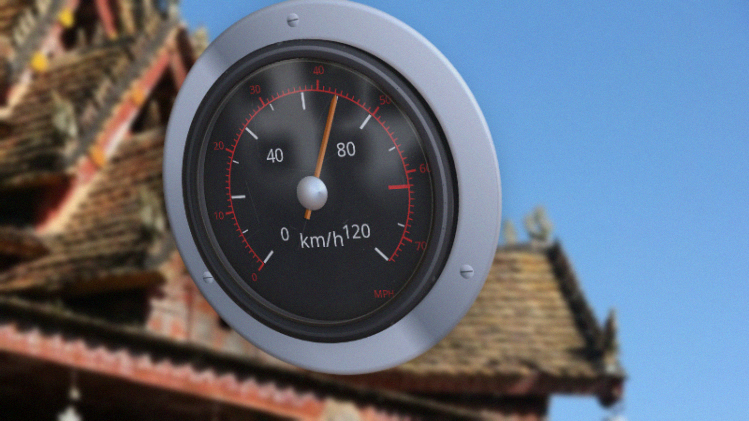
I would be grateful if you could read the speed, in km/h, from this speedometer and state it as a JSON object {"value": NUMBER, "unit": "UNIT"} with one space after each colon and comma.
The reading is {"value": 70, "unit": "km/h"}
